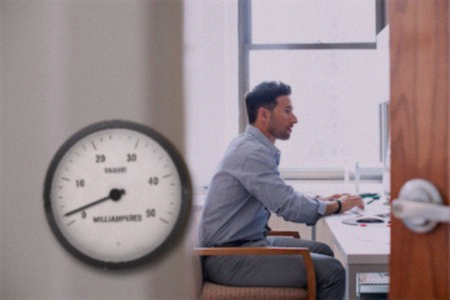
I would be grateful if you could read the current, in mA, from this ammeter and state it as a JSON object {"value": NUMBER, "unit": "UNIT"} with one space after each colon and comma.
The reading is {"value": 2, "unit": "mA"}
